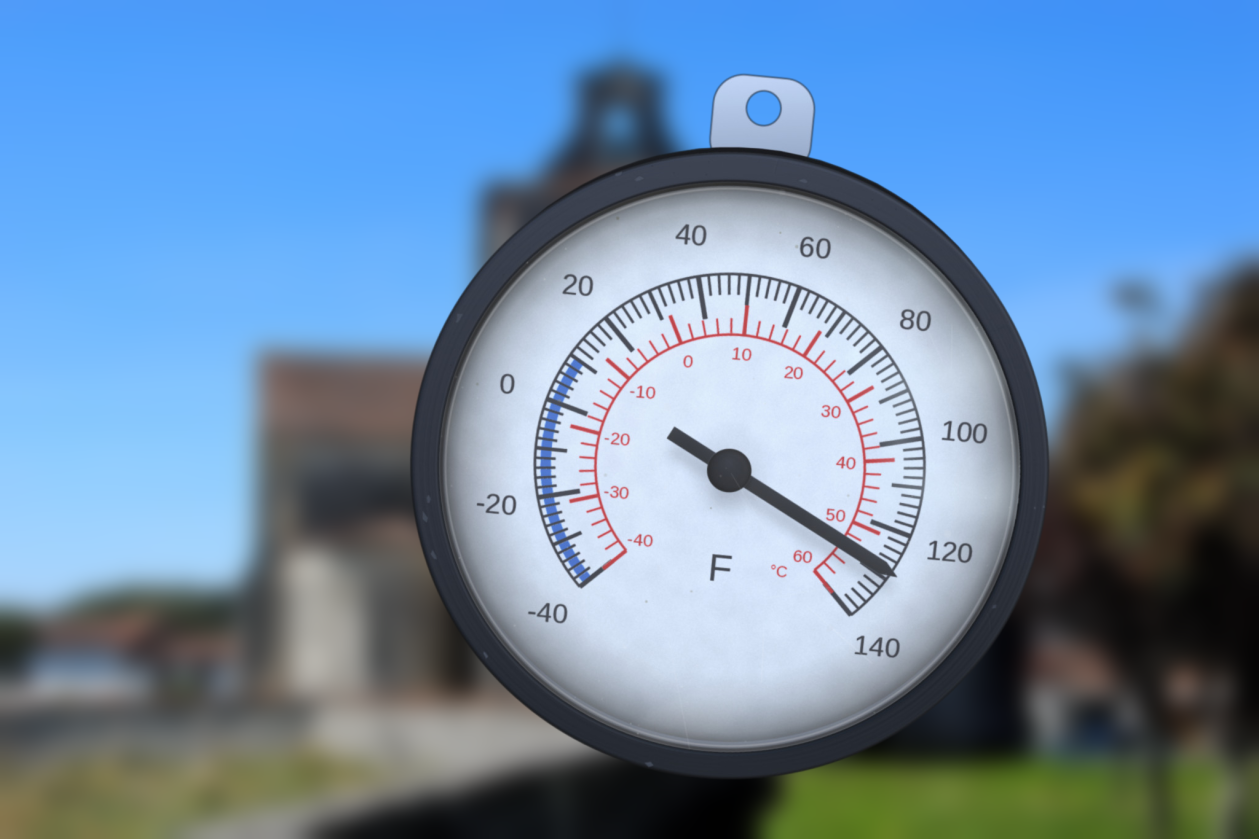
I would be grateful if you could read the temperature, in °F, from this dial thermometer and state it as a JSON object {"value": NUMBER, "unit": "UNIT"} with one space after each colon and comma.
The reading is {"value": 128, "unit": "°F"}
